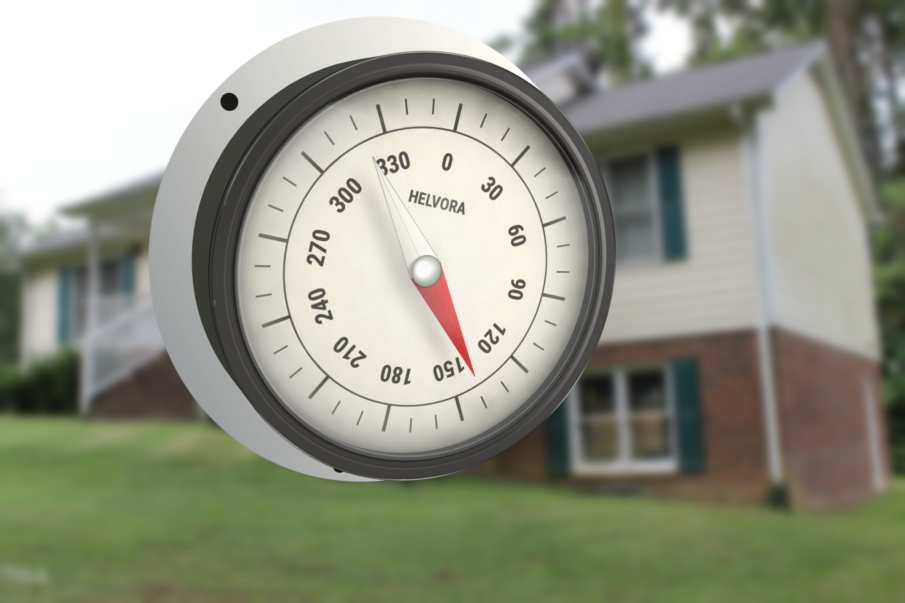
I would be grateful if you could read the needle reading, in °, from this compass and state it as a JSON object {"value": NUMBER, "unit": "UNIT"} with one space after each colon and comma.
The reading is {"value": 140, "unit": "°"}
